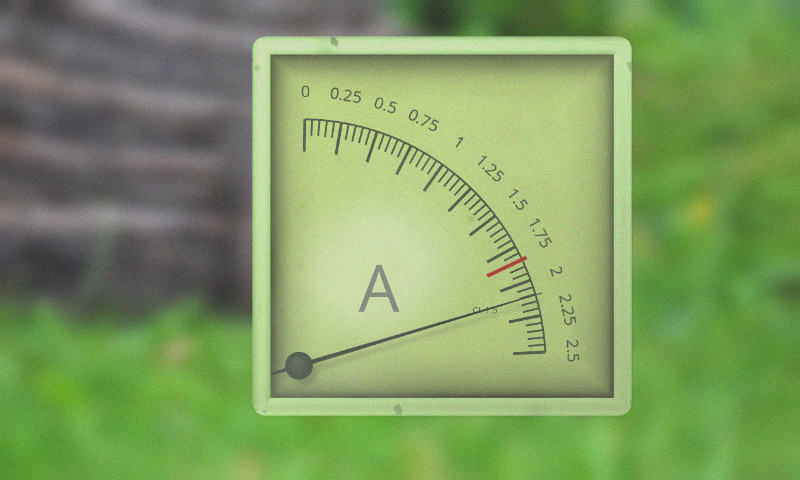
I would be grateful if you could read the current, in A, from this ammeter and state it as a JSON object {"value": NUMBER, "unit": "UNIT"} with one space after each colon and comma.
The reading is {"value": 2.1, "unit": "A"}
